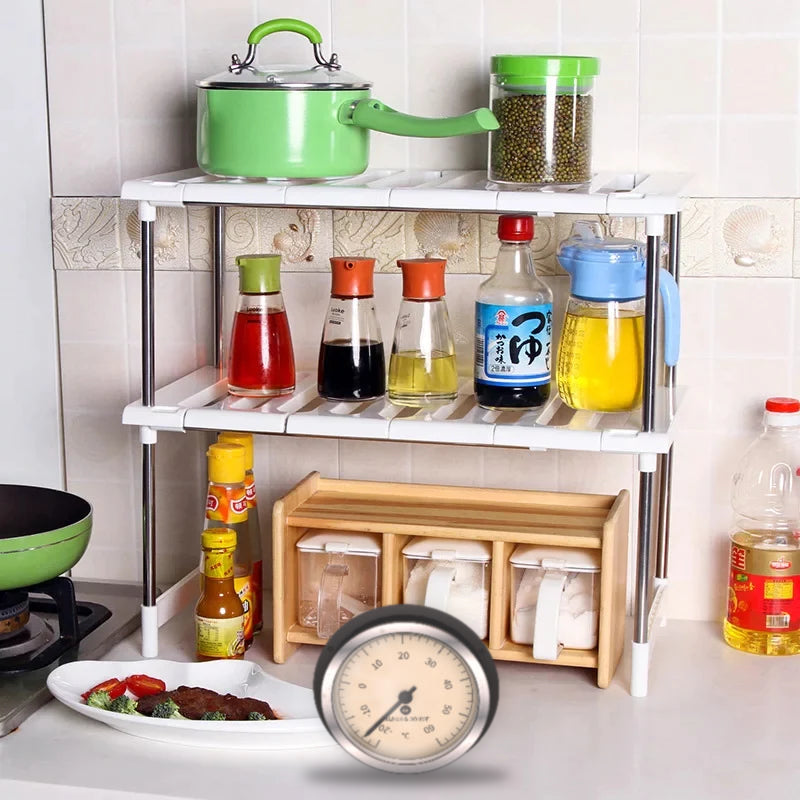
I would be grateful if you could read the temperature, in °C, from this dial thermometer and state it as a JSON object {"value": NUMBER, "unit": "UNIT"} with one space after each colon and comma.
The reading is {"value": -16, "unit": "°C"}
